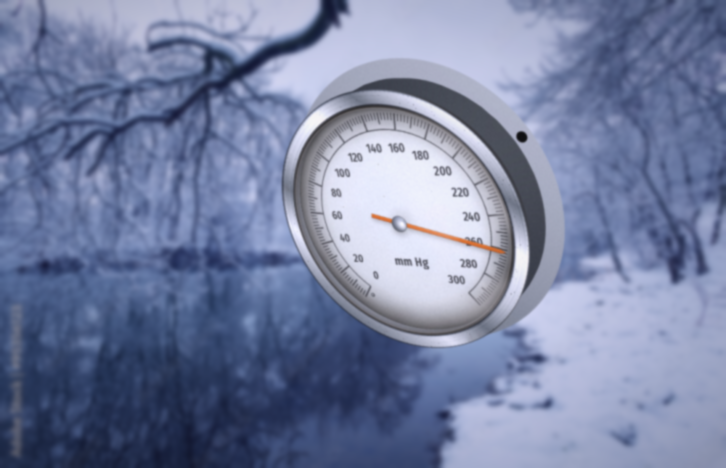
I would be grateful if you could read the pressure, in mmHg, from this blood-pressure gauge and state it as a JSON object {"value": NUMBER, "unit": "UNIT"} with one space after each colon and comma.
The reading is {"value": 260, "unit": "mmHg"}
